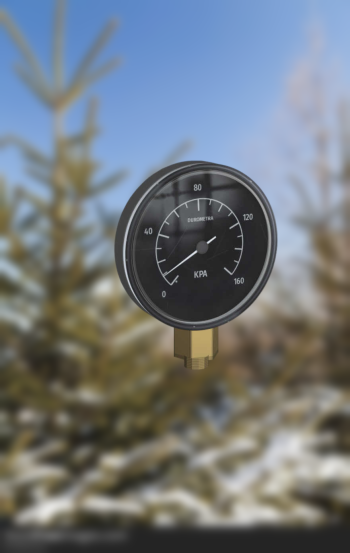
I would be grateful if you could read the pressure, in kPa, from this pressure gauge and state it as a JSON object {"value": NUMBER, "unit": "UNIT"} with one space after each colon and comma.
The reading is {"value": 10, "unit": "kPa"}
